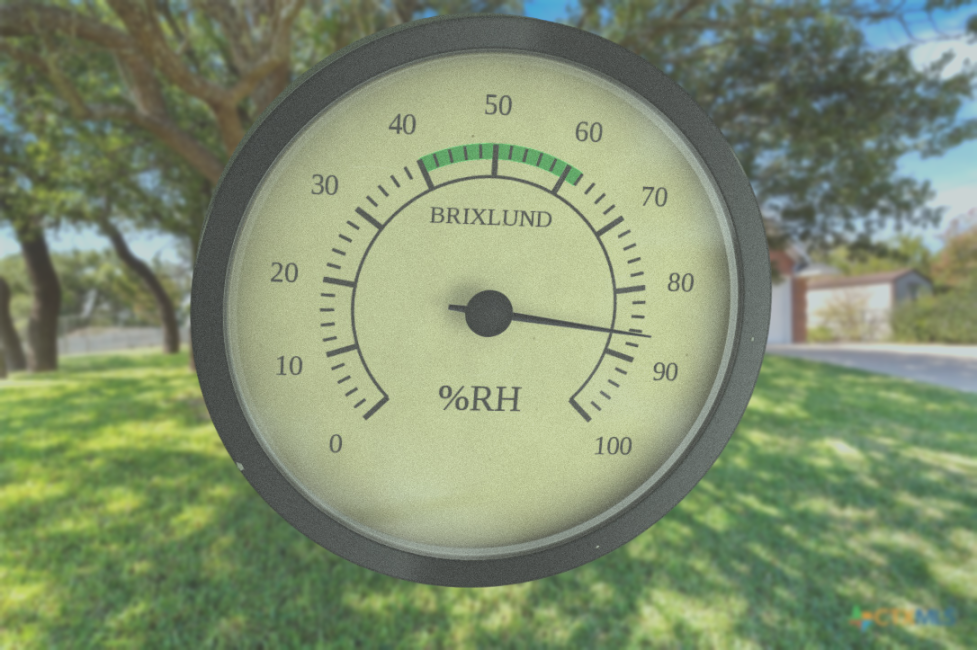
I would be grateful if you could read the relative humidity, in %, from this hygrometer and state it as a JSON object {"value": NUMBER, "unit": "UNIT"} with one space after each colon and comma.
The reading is {"value": 86, "unit": "%"}
